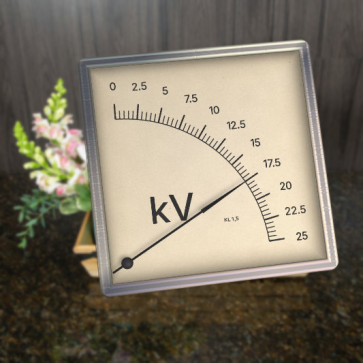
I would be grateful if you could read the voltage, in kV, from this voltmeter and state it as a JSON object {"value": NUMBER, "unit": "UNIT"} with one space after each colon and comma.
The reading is {"value": 17.5, "unit": "kV"}
